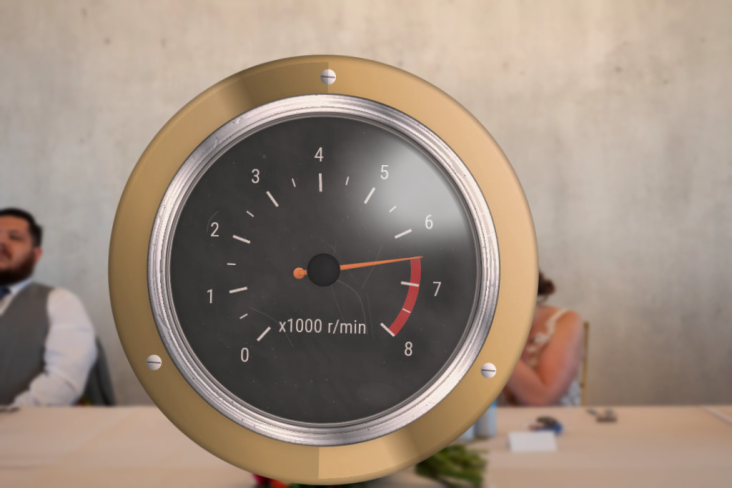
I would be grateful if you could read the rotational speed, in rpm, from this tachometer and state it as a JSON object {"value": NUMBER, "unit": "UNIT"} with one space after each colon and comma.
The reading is {"value": 6500, "unit": "rpm"}
